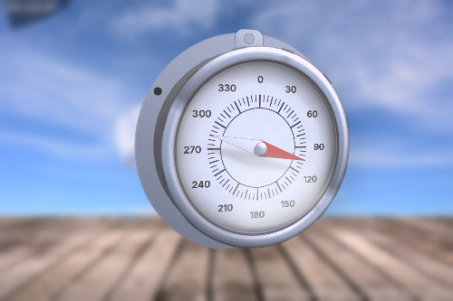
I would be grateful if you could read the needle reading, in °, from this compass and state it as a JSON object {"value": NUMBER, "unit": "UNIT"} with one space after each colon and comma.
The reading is {"value": 105, "unit": "°"}
